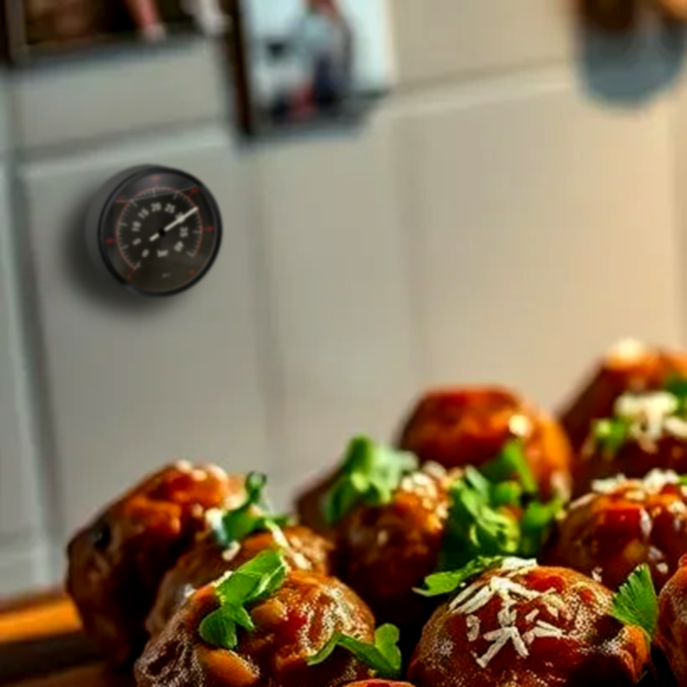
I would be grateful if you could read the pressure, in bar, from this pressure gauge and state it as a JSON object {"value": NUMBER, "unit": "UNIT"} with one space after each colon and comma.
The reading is {"value": 30, "unit": "bar"}
